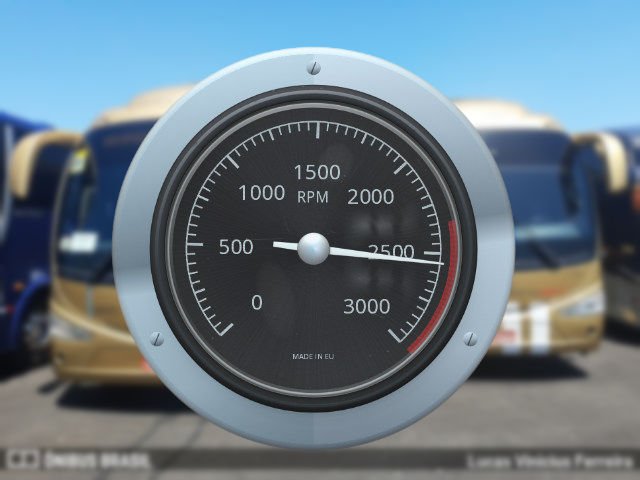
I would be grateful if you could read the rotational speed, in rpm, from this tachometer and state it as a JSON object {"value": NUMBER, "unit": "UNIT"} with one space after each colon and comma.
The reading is {"value": 2550, "unit": "rpm"}
